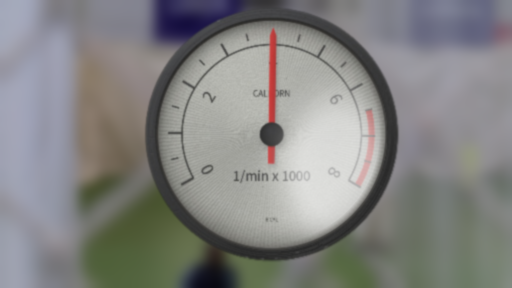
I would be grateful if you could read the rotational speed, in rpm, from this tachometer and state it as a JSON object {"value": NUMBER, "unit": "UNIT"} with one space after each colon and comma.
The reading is {"value": 4000, "unit": "rpm"}
